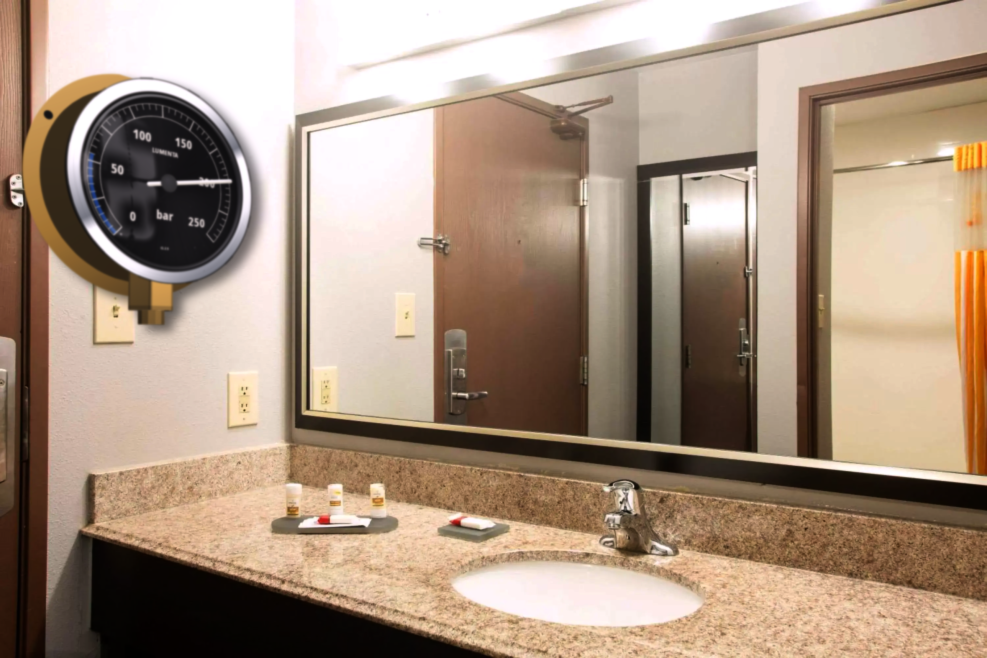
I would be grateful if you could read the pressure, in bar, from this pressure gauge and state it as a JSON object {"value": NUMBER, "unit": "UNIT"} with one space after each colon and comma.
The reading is {"value": 200, "unit": "bar"}
